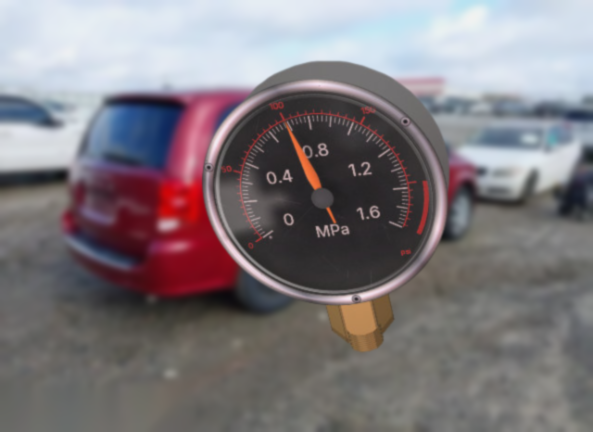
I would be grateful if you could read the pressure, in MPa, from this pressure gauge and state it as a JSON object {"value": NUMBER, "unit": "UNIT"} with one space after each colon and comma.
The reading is {"value": 0.7, "unit": "MPa"}
